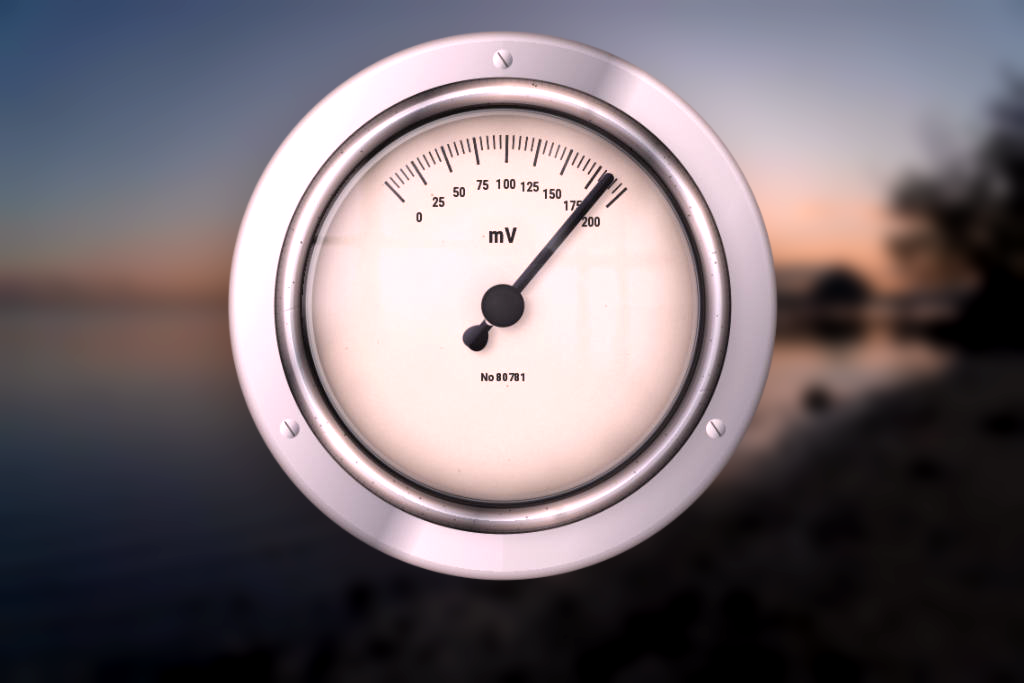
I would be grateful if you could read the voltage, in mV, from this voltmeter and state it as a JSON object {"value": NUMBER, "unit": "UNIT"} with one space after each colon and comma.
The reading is {"value": 185, "unit": "mV"}
